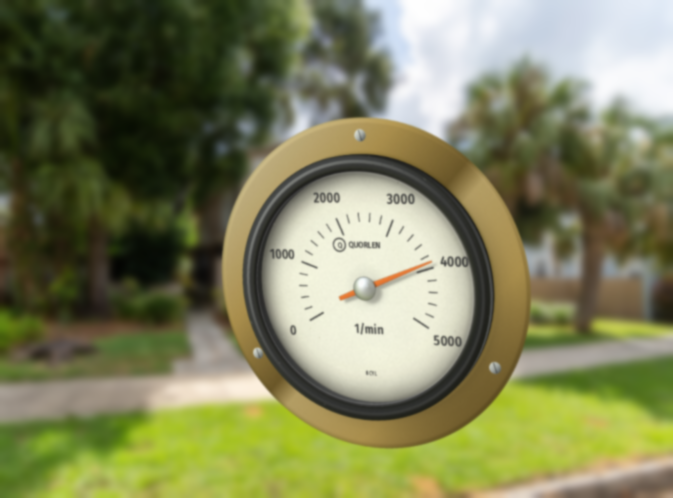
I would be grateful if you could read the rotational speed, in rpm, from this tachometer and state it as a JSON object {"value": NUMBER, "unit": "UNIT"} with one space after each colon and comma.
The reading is {"value": 3900, "unit": "rpm"}
